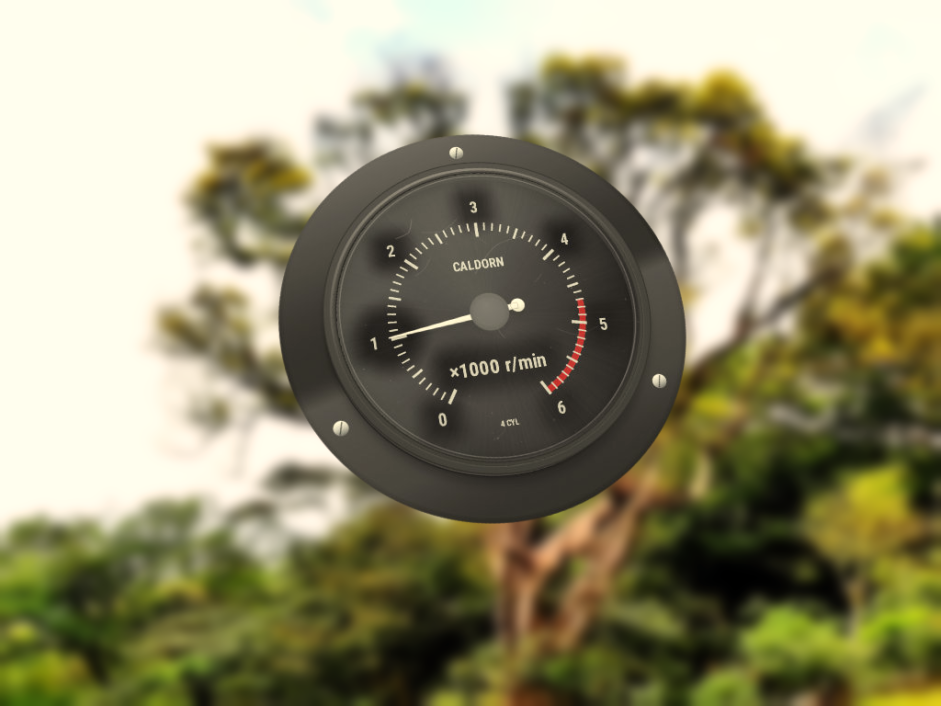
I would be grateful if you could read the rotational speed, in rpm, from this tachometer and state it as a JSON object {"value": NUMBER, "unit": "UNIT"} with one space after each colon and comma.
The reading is {"value": 1000, "unit": "rpm"}
